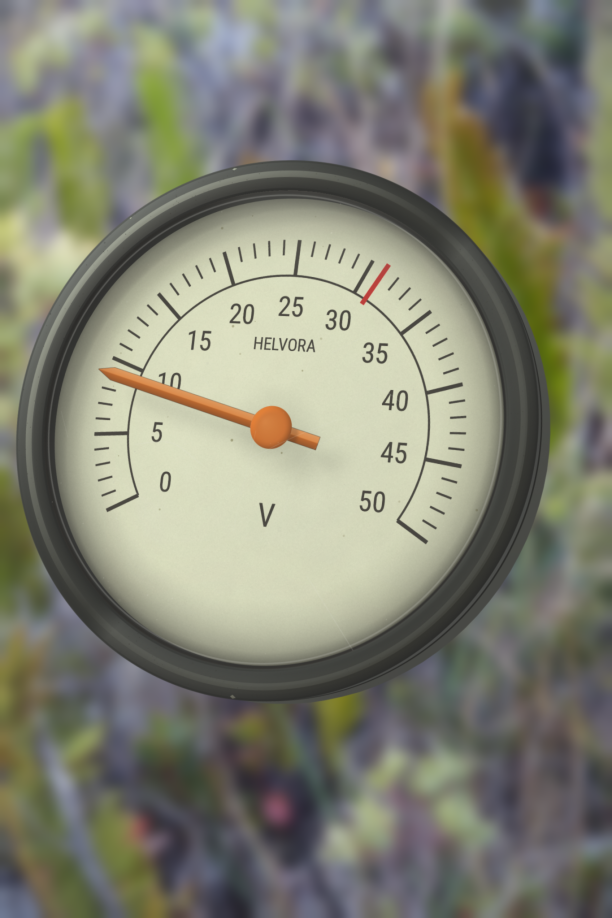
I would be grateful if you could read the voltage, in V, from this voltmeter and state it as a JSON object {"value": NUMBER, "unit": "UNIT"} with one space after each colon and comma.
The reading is {"value": 9, "unit": "V"}
